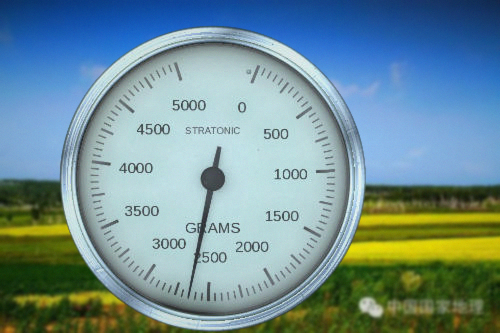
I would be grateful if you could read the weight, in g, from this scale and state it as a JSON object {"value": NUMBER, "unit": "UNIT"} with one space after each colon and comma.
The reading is {"value": 2650, "unit": "g"}
